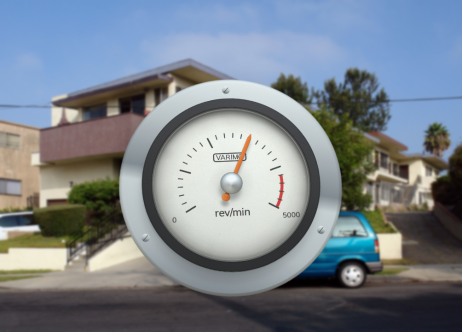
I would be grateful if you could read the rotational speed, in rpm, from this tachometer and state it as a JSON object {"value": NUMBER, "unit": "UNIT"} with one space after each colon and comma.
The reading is {"value": 3000, "unit": "rpm"}
